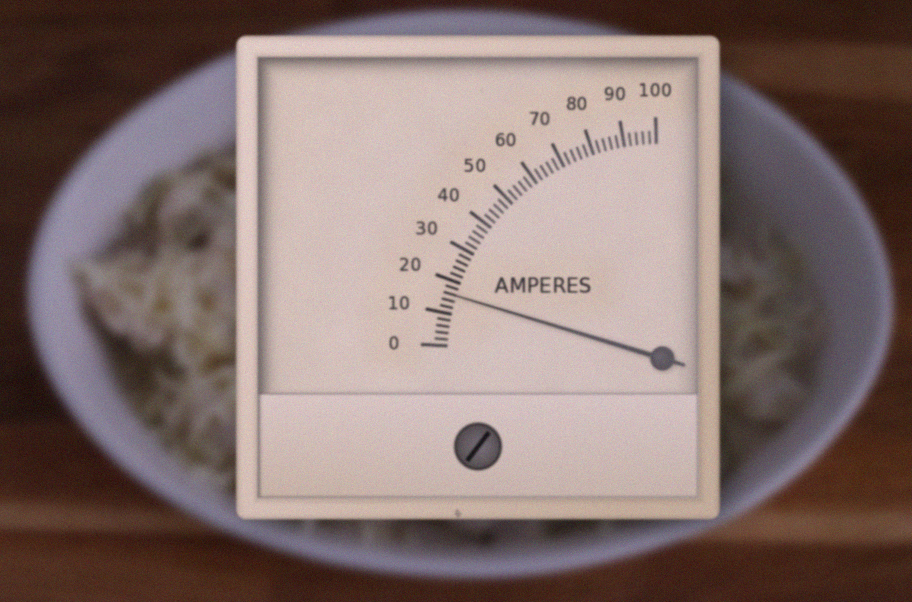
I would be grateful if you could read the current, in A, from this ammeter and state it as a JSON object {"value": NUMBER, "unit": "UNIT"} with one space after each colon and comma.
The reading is {"value": 16, "unit": "A"}
